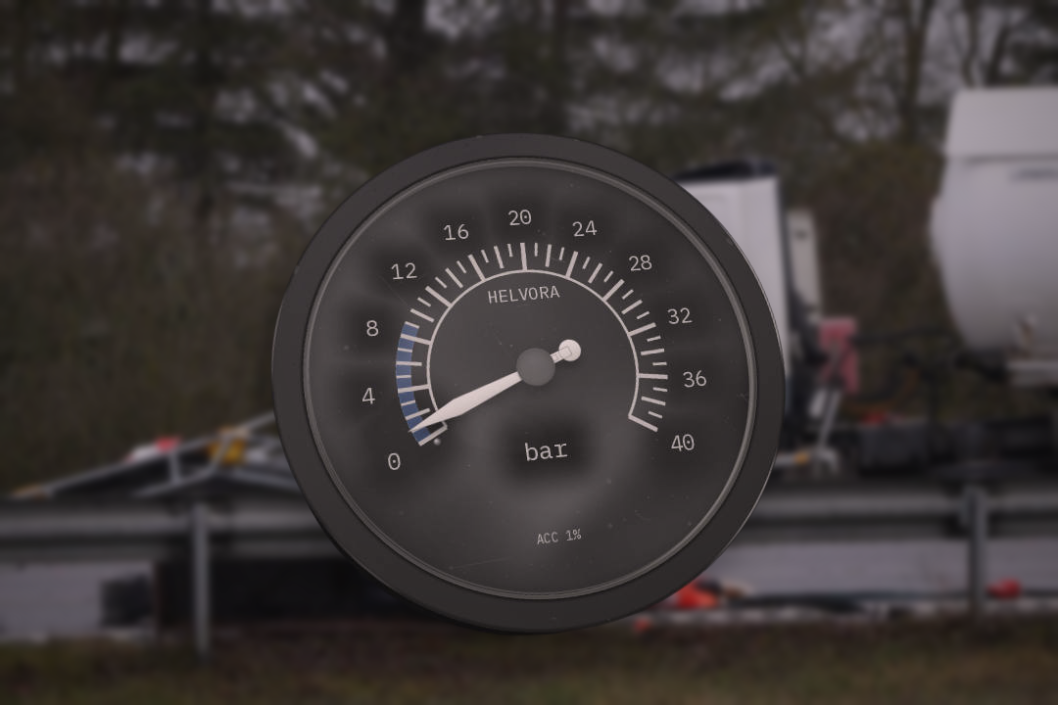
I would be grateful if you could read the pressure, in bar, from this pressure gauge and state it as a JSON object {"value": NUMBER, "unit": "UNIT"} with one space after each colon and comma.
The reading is {"value": 1, "unit": "bar"}
